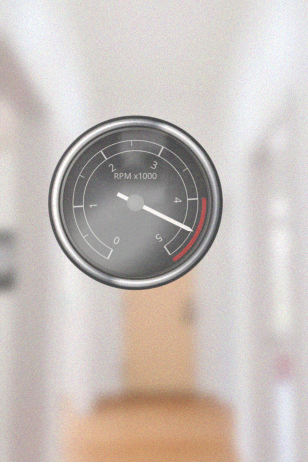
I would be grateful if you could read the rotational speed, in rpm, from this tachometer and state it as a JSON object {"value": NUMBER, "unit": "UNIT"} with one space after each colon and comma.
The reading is {"value": 4500, "unit": "rpm"}
